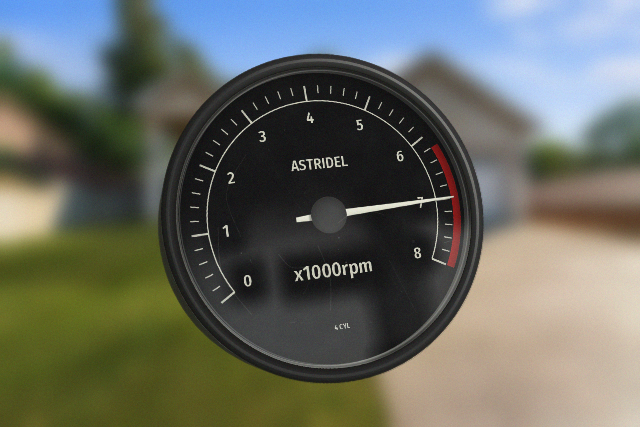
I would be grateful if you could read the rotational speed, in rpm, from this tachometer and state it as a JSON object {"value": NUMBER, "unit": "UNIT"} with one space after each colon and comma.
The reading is {"value": 7000, "unit": "rpm"}
